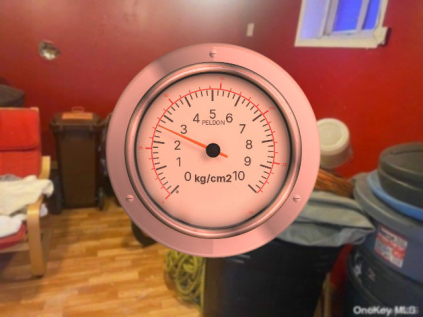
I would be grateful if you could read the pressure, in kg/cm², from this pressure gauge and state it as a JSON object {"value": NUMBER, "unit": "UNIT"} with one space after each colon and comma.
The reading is {"value": 2.6, "unit": "kg/cm²"}
